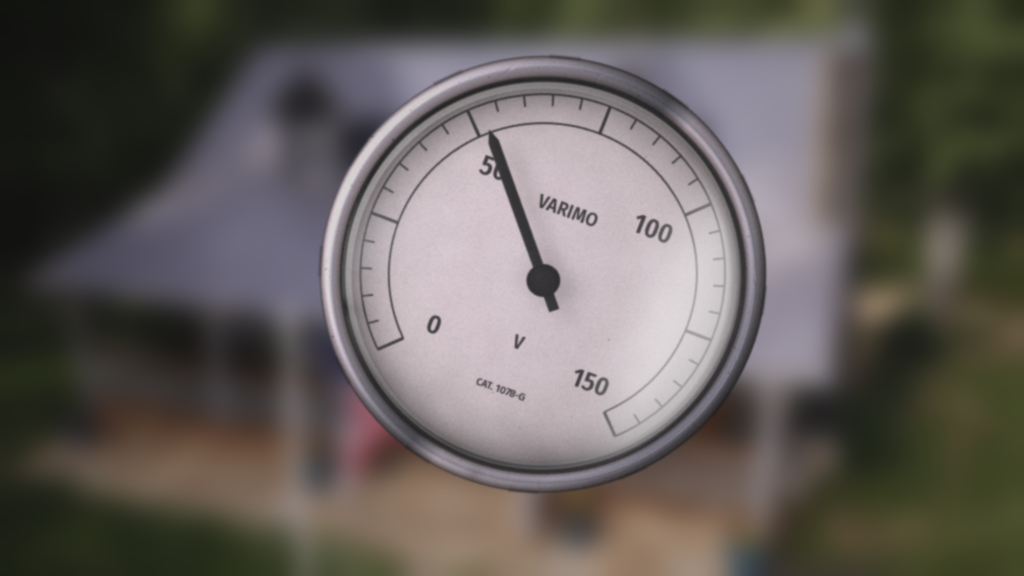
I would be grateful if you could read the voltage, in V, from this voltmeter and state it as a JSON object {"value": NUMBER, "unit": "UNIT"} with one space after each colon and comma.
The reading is {"value": 52.5, "unit": "V"}
